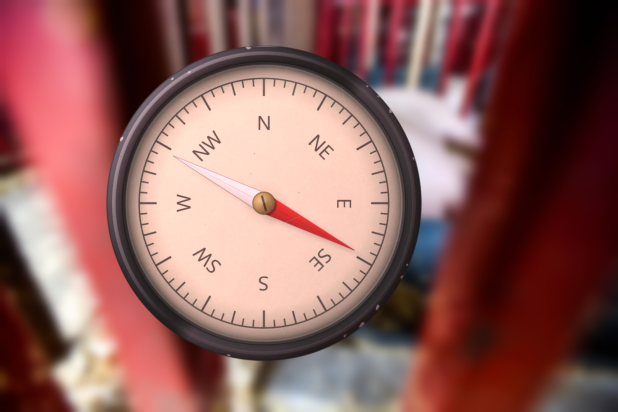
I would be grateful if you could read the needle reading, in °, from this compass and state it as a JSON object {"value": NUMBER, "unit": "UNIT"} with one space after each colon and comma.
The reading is {"value": 117.5, "unit": "°"}
